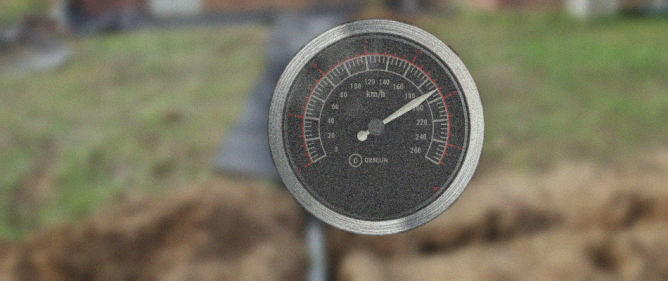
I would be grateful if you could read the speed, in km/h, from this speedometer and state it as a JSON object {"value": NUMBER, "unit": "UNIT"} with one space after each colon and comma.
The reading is {"value": 192, "unit": "km/h"}
